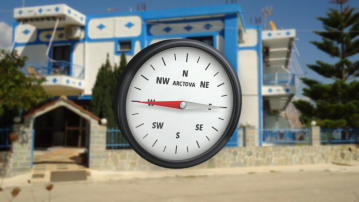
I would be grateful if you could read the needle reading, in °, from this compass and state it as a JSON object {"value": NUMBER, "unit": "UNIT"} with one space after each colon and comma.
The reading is {"value": 270, "unit": "°"}
